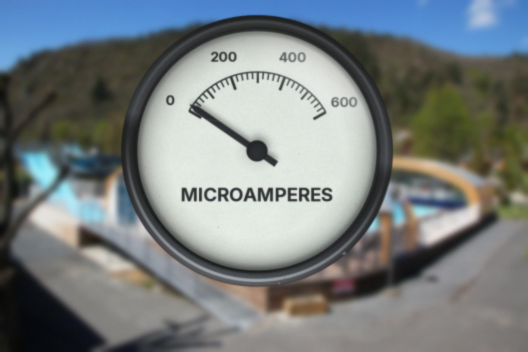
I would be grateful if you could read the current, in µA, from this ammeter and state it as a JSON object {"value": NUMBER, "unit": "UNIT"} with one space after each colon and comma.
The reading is {"value": 20, "unit": "µA"}
